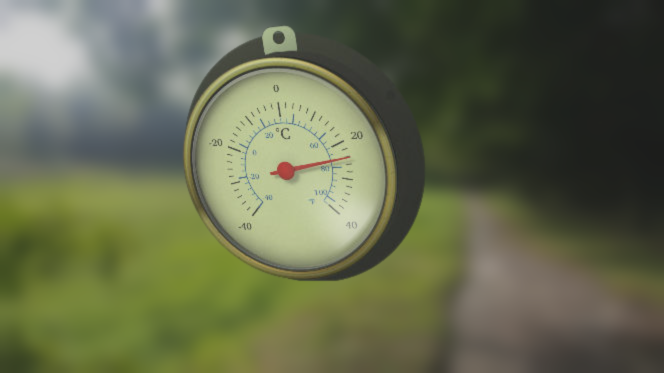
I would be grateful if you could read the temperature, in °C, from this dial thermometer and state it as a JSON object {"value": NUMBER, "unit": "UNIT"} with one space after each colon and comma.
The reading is {"value": 24, "unit": "°C"}
